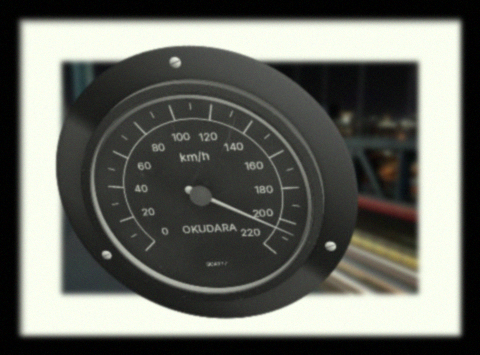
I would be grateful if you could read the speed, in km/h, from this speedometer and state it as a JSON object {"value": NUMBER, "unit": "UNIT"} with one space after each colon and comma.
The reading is {"value": 205, "unit": "km/h"}
